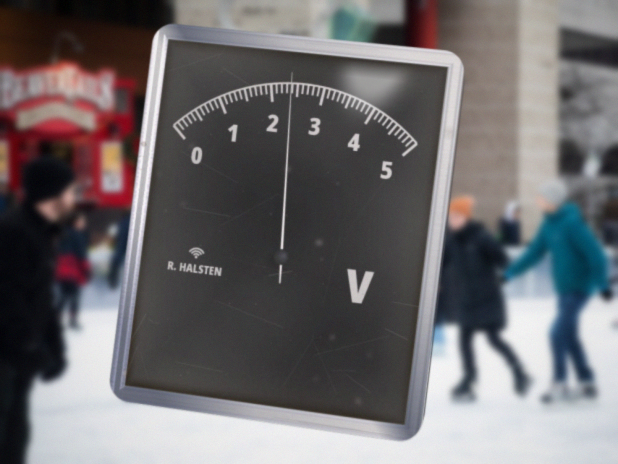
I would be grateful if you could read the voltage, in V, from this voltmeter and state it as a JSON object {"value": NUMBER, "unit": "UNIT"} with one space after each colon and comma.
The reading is {"value": 2.4, "unit": "V"}
